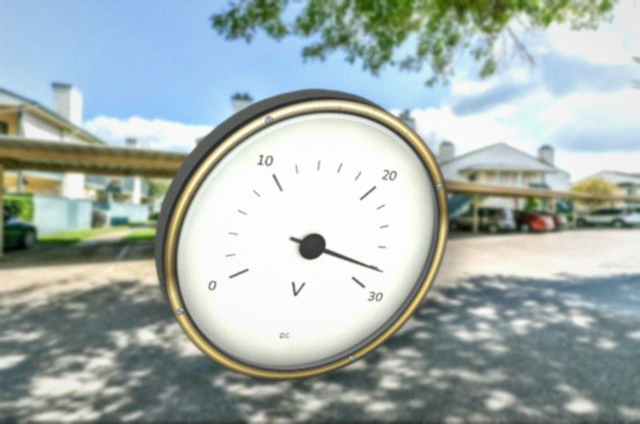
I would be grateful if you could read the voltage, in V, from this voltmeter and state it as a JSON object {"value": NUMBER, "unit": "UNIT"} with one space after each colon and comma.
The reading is {"value": 28, "unit": "V"}
